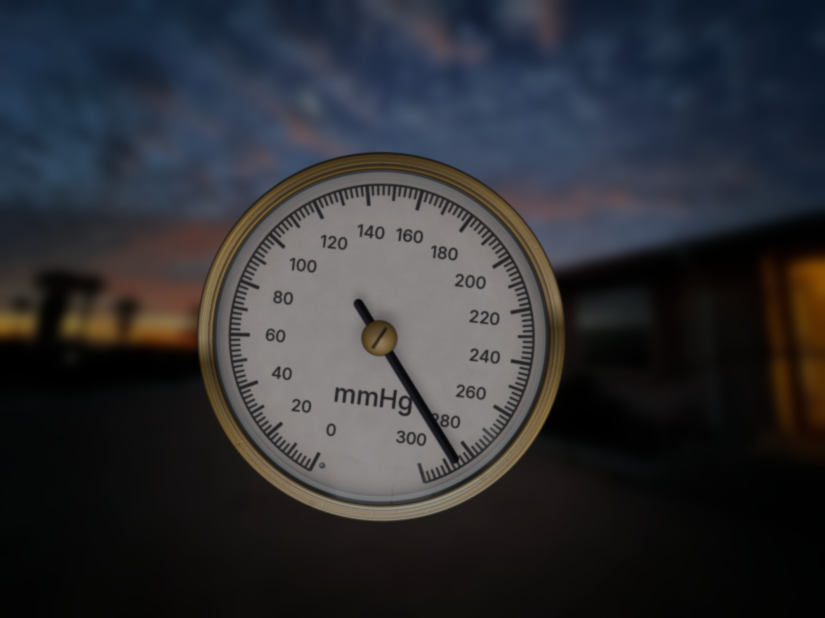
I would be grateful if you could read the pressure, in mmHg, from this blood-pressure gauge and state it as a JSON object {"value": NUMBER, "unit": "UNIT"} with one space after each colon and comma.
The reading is {"value": 286, "unit": "mmHg"}
